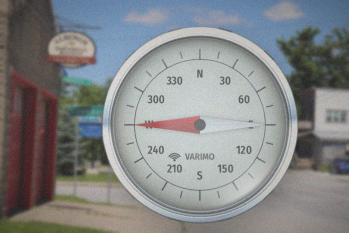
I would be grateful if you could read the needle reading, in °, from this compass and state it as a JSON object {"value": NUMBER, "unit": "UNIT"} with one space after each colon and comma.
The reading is {"value": 270, "unit": "°"}
